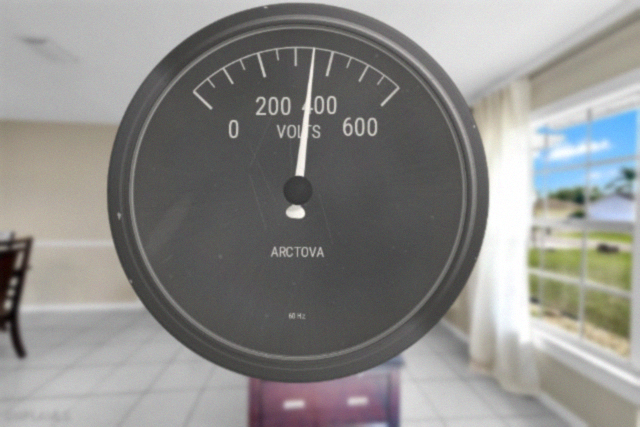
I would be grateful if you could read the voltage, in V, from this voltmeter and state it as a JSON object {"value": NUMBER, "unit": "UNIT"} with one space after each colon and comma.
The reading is {"value": 350, "unit": "V"}
